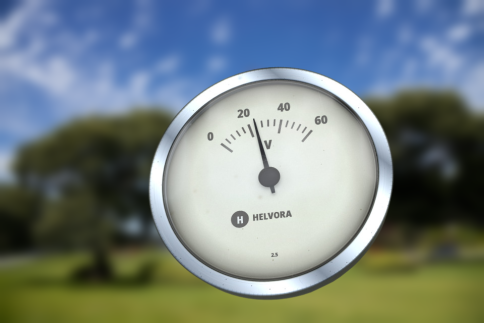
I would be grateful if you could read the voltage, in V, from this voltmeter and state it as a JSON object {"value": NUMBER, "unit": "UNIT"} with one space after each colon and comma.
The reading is {"value": 24, "unit": "V"}
